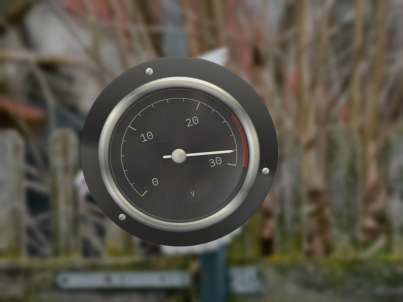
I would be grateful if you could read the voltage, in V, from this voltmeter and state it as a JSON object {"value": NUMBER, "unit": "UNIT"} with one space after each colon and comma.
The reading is {"value": 28, "unit": "V"}
